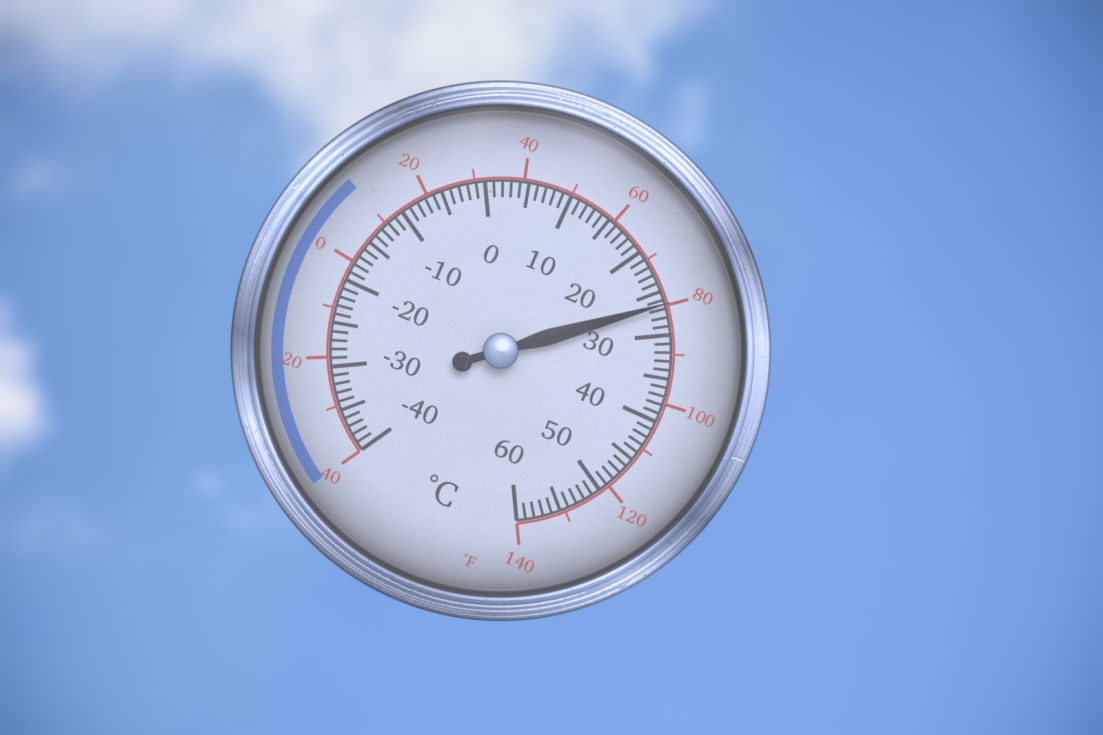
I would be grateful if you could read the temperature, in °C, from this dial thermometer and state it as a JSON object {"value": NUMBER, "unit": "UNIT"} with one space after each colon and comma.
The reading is {"value": 26.5, "unit": "°C"}
